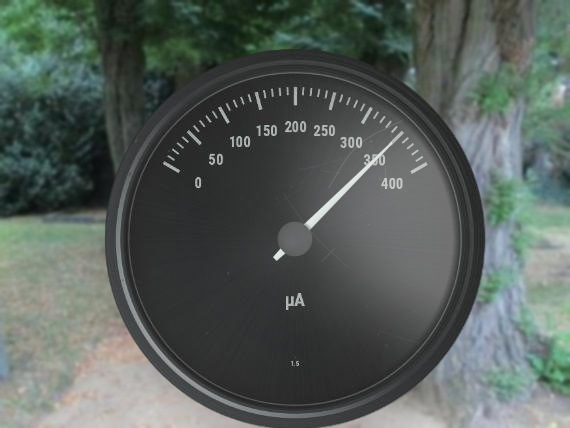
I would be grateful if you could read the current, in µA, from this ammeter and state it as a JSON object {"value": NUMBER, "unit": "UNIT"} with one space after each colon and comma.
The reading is {"value": 350, "unit": "µA"}
